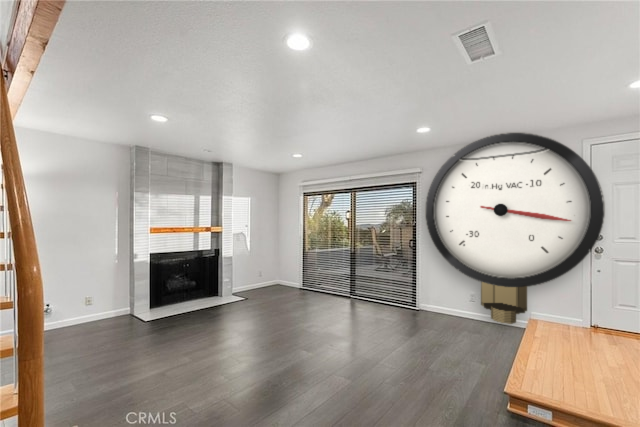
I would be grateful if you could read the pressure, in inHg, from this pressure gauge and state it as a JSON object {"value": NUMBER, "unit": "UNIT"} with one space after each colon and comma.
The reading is {"value": -4, "unit": "inHg"}
